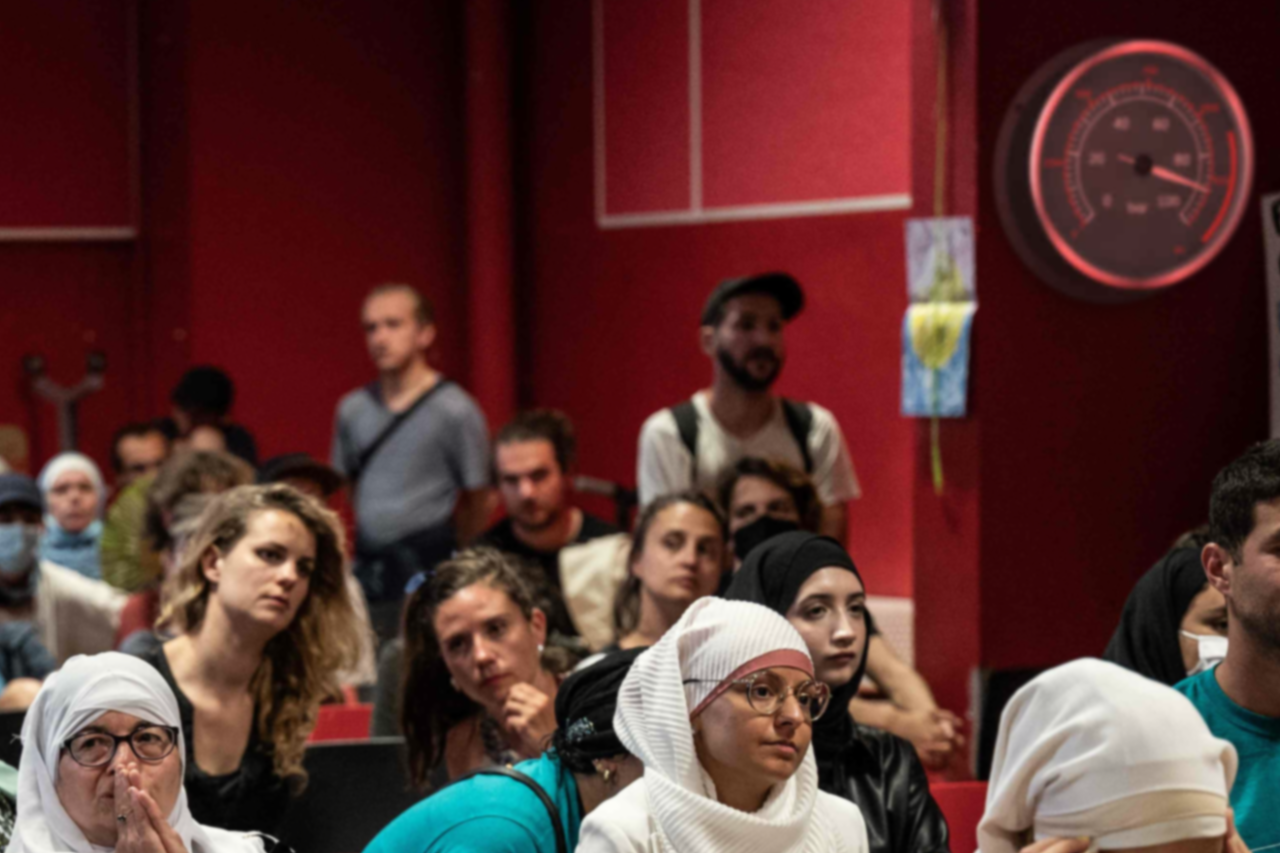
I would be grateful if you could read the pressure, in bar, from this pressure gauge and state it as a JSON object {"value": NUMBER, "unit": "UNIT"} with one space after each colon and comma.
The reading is {"value": 90, "unit": "bar"}
